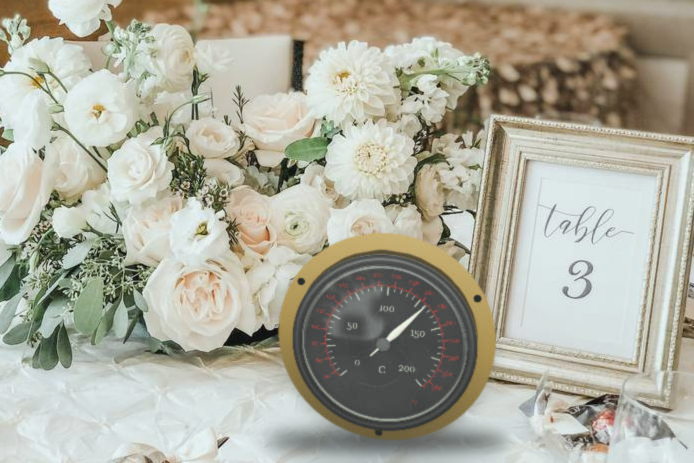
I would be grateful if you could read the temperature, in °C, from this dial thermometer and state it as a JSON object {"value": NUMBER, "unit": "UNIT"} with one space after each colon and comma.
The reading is {"value": 130, "unit": "°C"}
